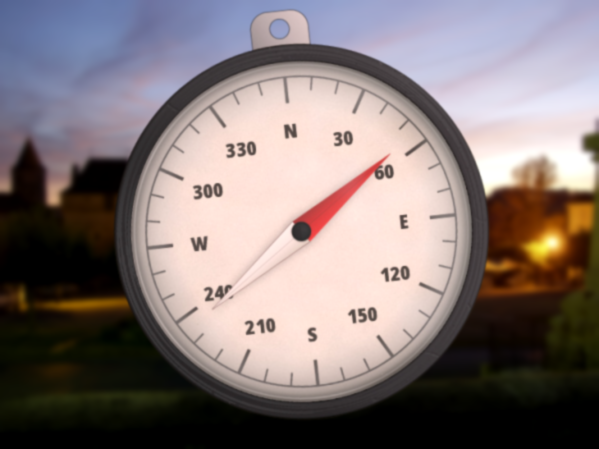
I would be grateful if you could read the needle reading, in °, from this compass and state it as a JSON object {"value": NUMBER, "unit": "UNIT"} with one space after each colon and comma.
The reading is {"value": 55, "unit": "°"}
